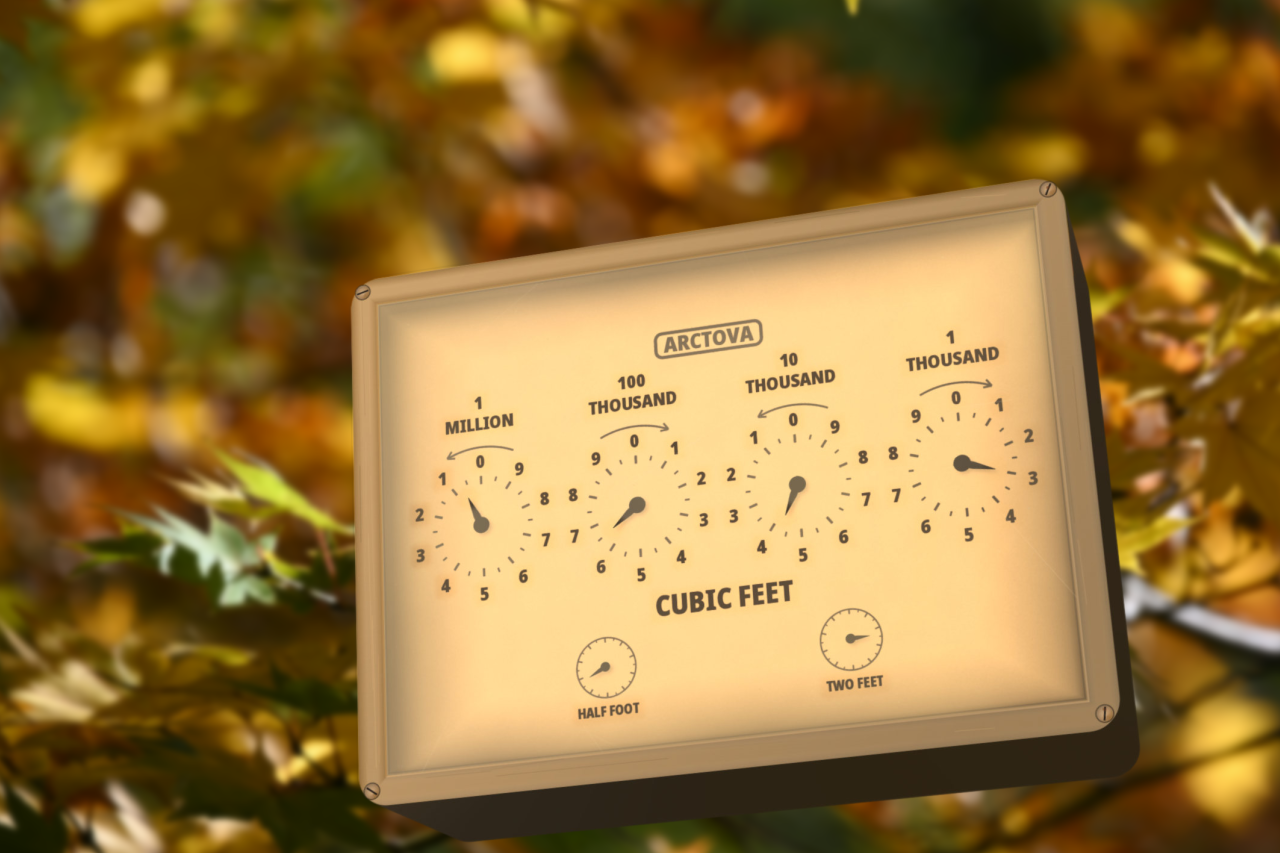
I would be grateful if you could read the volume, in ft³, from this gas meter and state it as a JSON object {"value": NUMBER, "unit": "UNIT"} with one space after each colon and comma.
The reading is {"value": 64300, "unit": "ft³"}
